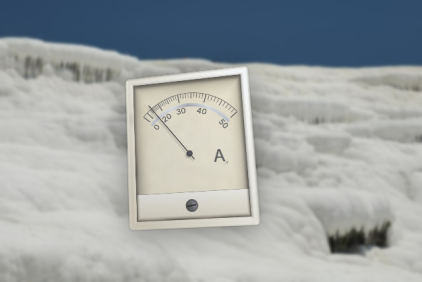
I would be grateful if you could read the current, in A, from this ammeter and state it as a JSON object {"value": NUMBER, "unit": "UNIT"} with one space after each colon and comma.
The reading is {"value": 15, "unit": "A"}
